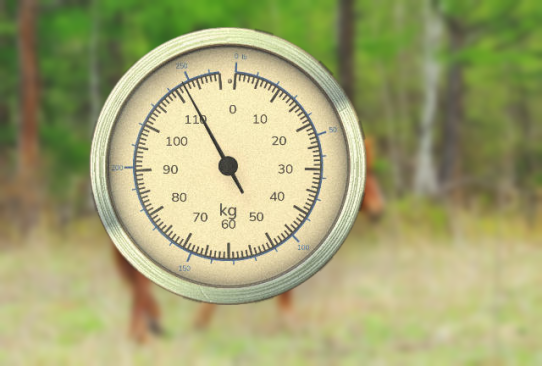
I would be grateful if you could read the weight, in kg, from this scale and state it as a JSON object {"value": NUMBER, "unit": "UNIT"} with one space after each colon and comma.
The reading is {"value": 112, "unit": "kg"}
